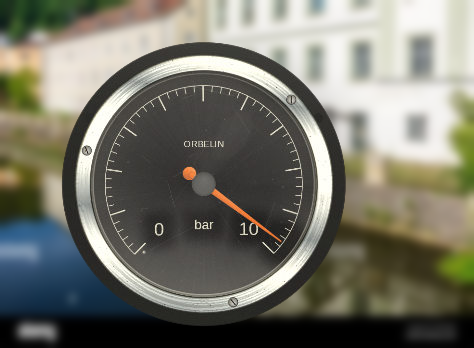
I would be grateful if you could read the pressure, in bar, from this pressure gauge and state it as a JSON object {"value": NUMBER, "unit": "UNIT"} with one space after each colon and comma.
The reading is {"value": 9.7, "unit": "bar"}
